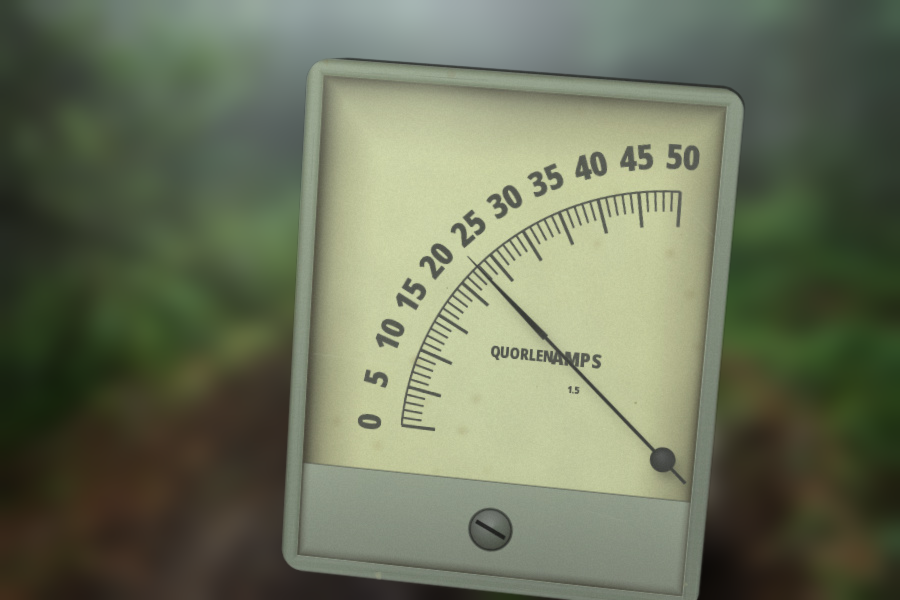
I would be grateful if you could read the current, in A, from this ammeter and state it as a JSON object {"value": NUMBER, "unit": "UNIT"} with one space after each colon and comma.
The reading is {"value": 23, "unit": "A"}
